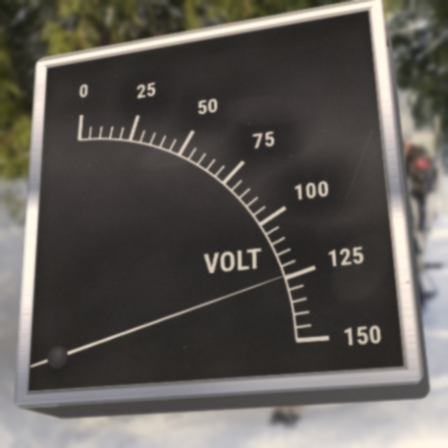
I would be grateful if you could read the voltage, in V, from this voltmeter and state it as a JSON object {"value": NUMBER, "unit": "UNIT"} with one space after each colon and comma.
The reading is {"value": 125, "unit": "V"}
